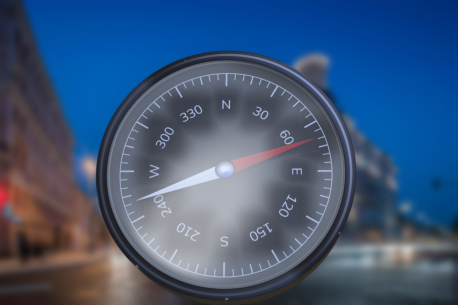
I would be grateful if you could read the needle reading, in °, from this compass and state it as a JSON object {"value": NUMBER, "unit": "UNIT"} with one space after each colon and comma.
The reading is {"value": 70, "unit": "°"}
